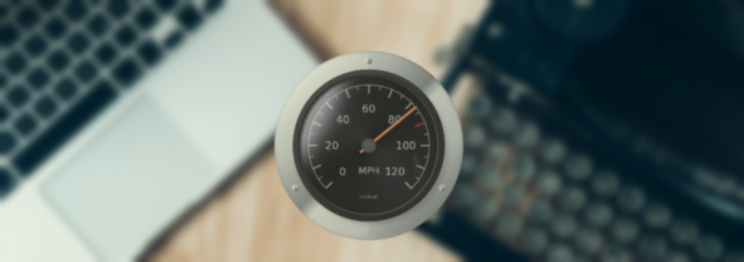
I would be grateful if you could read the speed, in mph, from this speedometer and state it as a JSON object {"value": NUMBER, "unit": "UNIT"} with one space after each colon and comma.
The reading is {"value": 82.5, "unit": "mph"}
